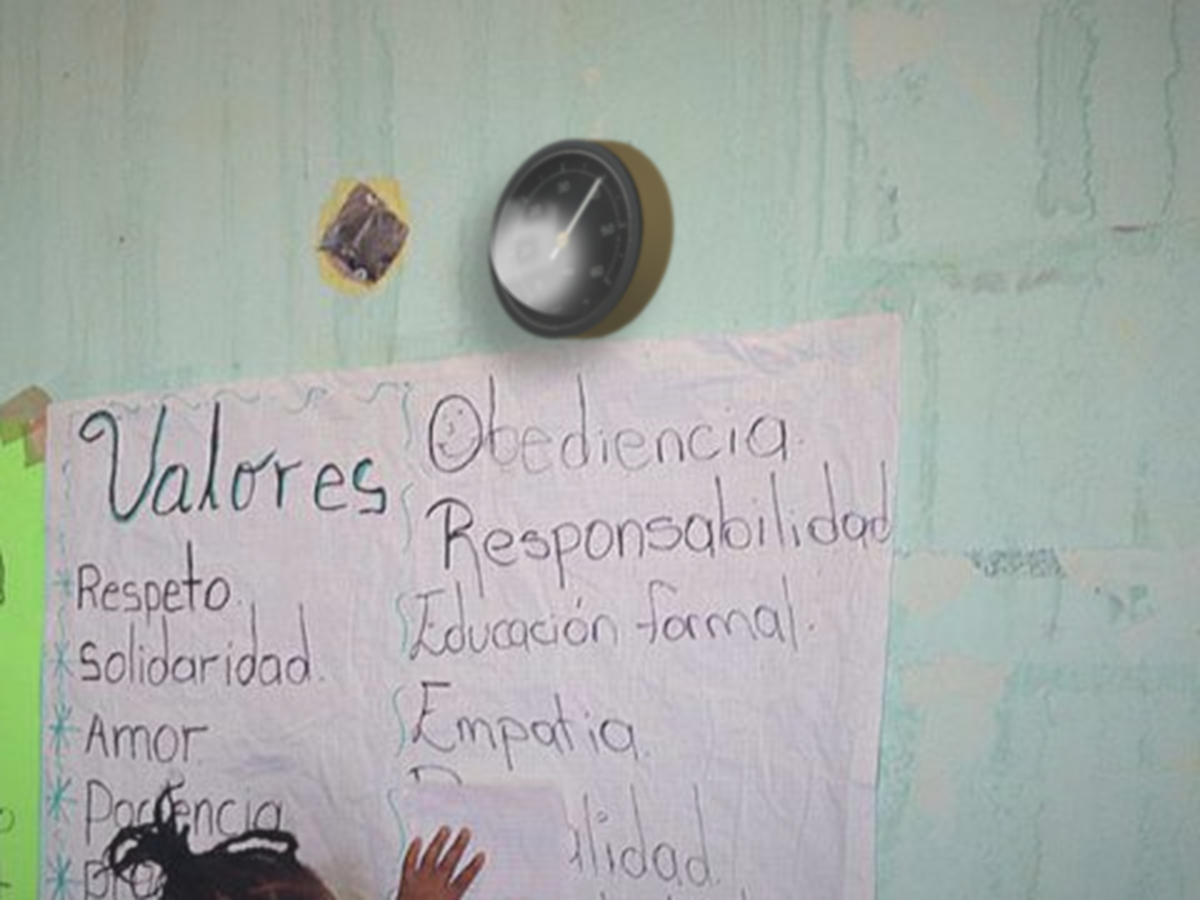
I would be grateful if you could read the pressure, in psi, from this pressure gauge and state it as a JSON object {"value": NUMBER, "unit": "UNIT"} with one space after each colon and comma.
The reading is {"value": 40, "unit": "psi"}
